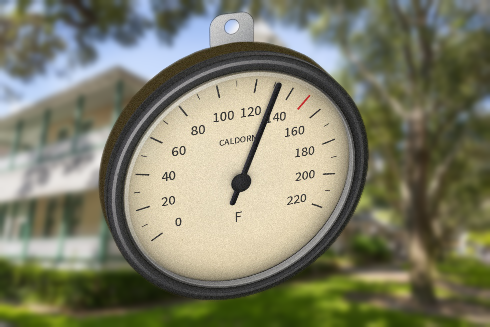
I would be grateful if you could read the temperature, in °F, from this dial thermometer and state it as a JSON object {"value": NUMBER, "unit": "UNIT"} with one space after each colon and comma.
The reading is {"value": 130, "unit": "°F"}
